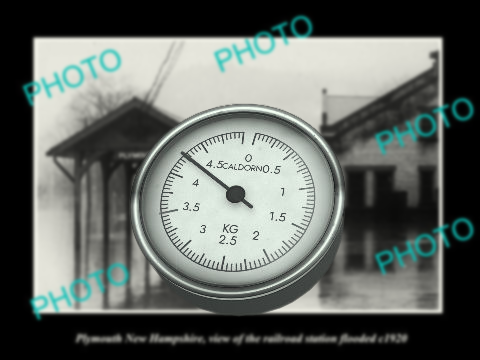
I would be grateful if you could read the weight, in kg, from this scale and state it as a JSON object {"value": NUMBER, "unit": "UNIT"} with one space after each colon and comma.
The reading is {"value": 4.25, "unit": "kg"}
